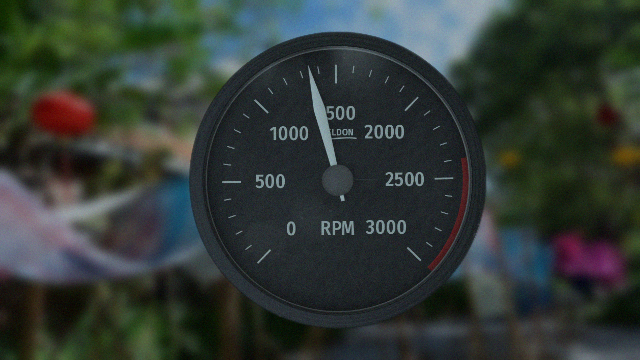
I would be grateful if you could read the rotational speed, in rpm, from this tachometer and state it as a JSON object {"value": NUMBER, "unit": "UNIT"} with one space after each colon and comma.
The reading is {"value": 1350, "unit": "rpm"}
